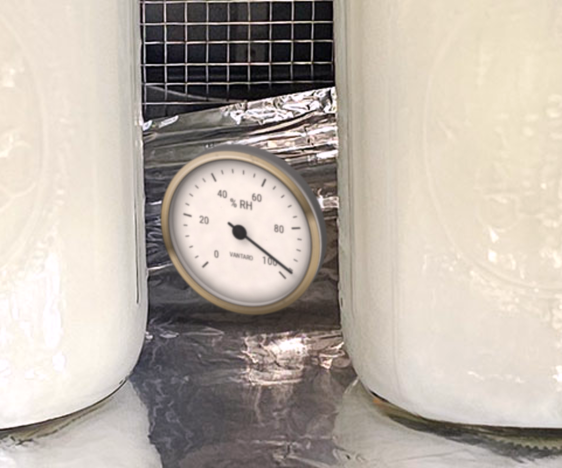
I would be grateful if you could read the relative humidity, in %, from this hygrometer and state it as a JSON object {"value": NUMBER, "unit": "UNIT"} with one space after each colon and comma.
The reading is {"value": 96, "unit": "%"}
